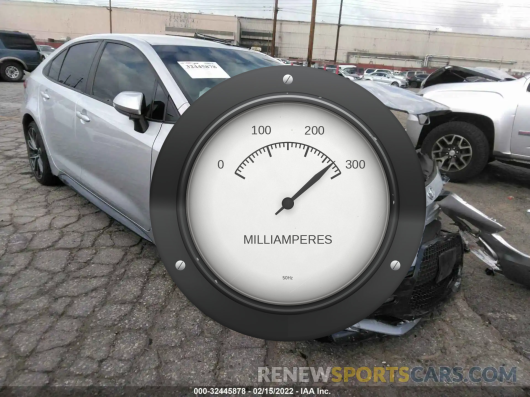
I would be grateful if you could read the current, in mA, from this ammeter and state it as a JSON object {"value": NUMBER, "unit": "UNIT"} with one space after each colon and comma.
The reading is {"value": 270, "unit": "mA"}
